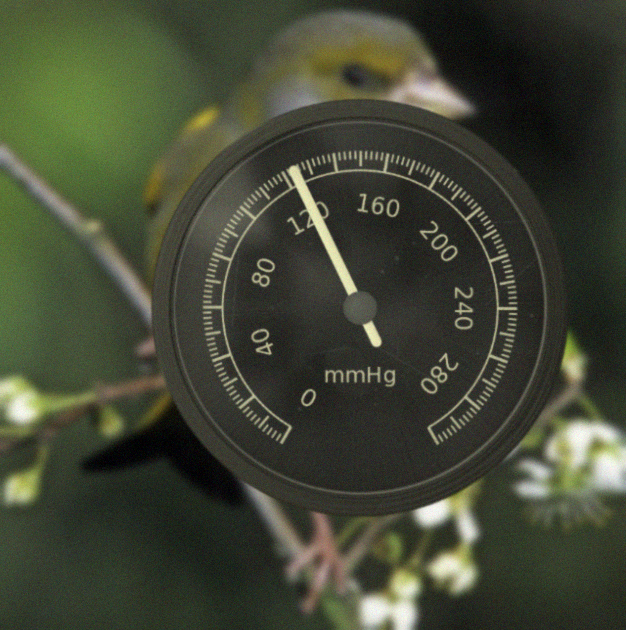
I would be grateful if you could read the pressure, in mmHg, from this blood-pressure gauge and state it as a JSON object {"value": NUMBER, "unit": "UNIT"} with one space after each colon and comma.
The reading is {"value": 124, "unit": "mmHg"}
